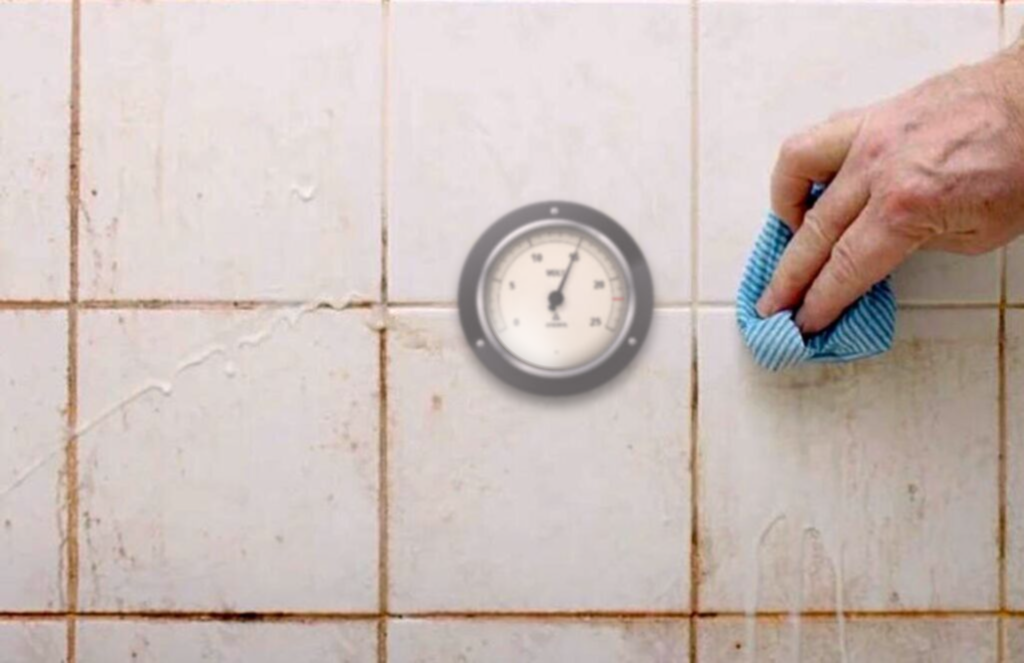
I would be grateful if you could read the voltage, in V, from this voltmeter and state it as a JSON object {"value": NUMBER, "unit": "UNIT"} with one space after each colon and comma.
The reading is {"value": 15, "unit": "V"}
